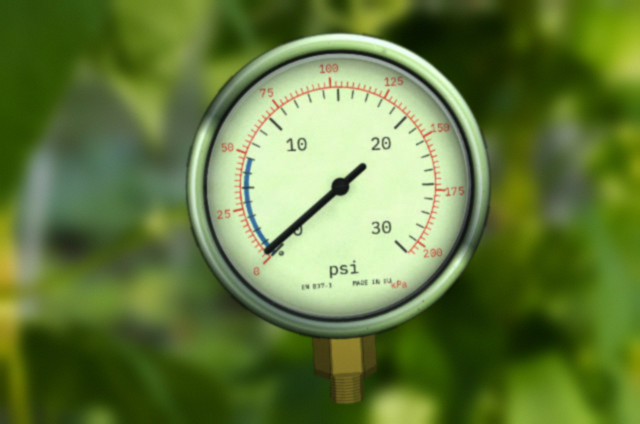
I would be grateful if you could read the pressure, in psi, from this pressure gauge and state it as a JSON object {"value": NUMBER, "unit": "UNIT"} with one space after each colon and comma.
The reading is {"value": 0.5, "unit": "psi"}
